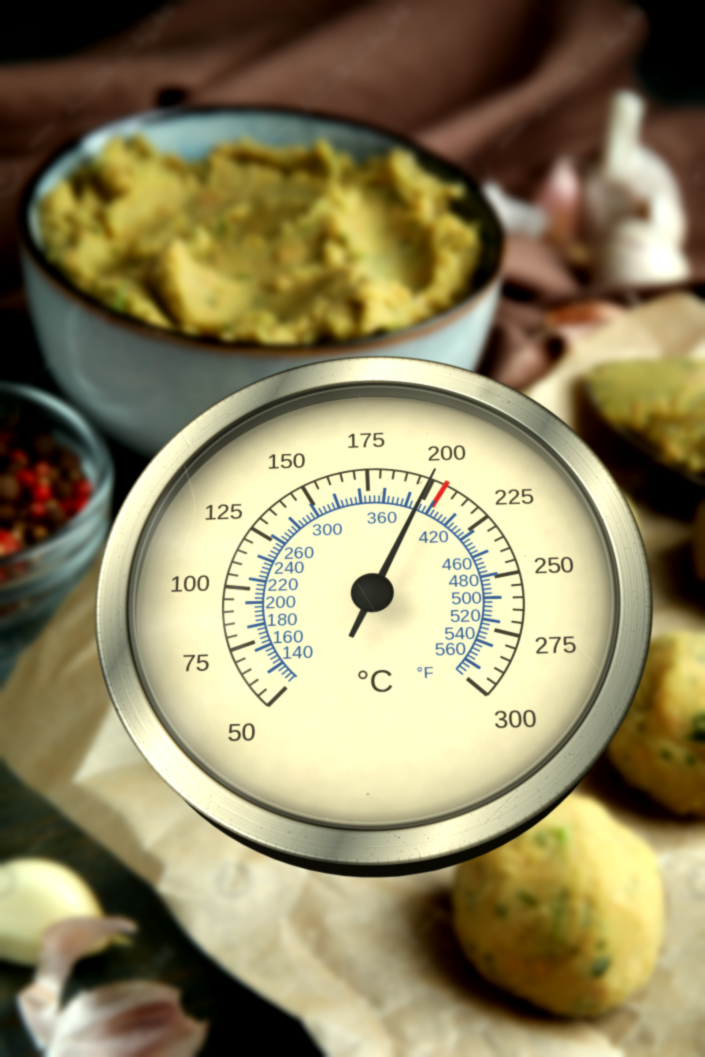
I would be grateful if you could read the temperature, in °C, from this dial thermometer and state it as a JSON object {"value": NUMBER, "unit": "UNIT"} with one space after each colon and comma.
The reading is {"value": 200, "unit": "°C"}
